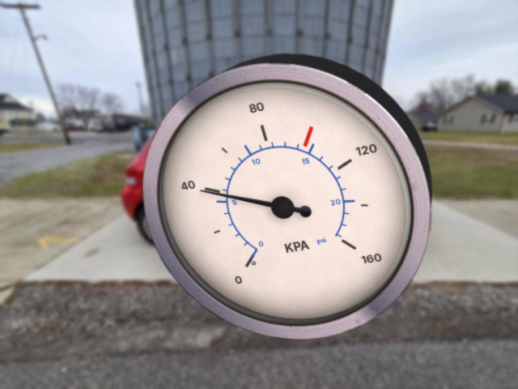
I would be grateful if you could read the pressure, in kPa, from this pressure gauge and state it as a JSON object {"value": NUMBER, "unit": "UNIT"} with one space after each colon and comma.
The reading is {"value": 40, "unit": "kPa"}
